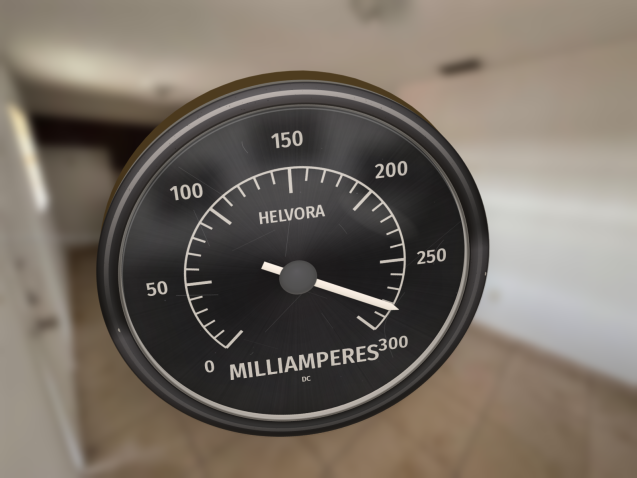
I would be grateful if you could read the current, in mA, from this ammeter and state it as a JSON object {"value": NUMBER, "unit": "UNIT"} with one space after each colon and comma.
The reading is {"value": 280, "unit": "mA"}
